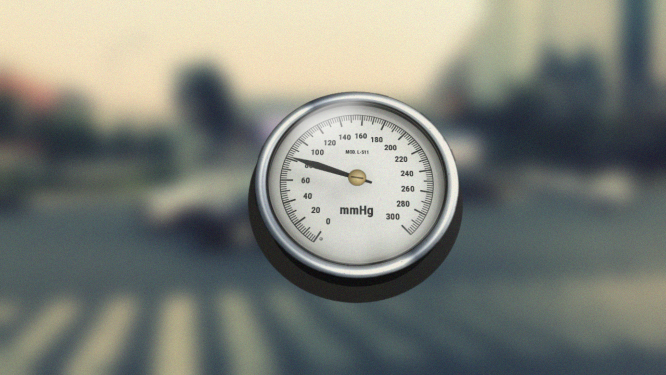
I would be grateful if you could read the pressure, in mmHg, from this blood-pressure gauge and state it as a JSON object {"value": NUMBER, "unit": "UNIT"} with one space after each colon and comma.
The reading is {"value": 80, "unit": "mmHg"}
